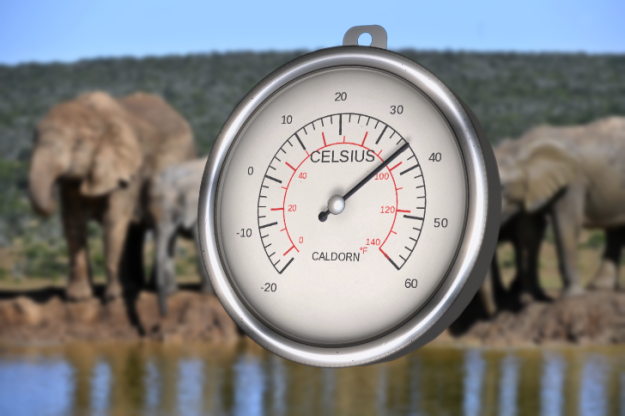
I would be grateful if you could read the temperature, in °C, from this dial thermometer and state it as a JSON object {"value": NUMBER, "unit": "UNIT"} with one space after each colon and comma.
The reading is {"value": 36, "unit": "°C"}
